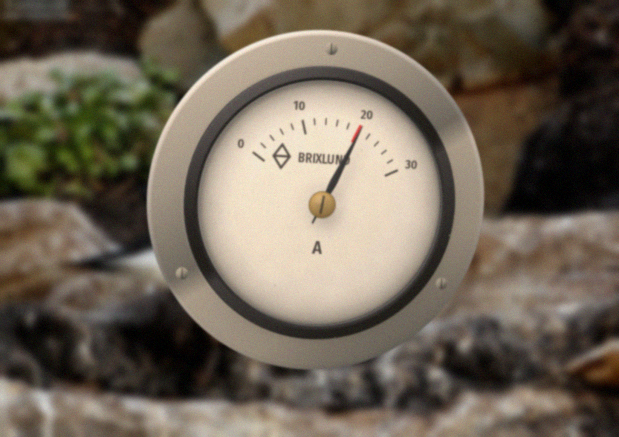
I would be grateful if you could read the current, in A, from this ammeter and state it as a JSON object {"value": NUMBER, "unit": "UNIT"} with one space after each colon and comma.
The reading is {"value": 20, "unit": "A"}
